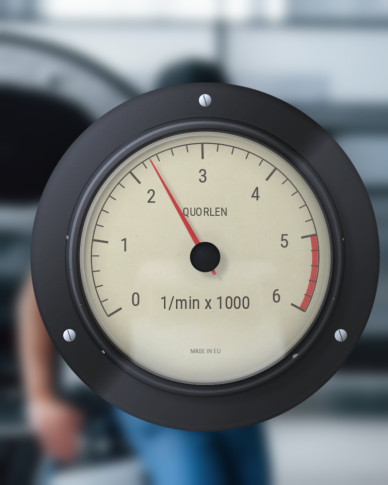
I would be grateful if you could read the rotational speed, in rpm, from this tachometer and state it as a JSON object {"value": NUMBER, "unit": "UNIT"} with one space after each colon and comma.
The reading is {"value": 2300, "unit": "rpm"}
